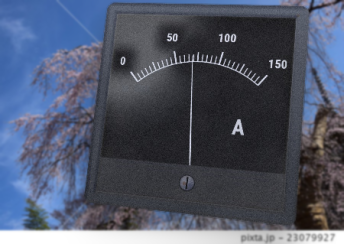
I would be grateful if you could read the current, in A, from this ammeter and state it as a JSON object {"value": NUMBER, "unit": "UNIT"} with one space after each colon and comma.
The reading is {"value": 70, "unit": "A"}
